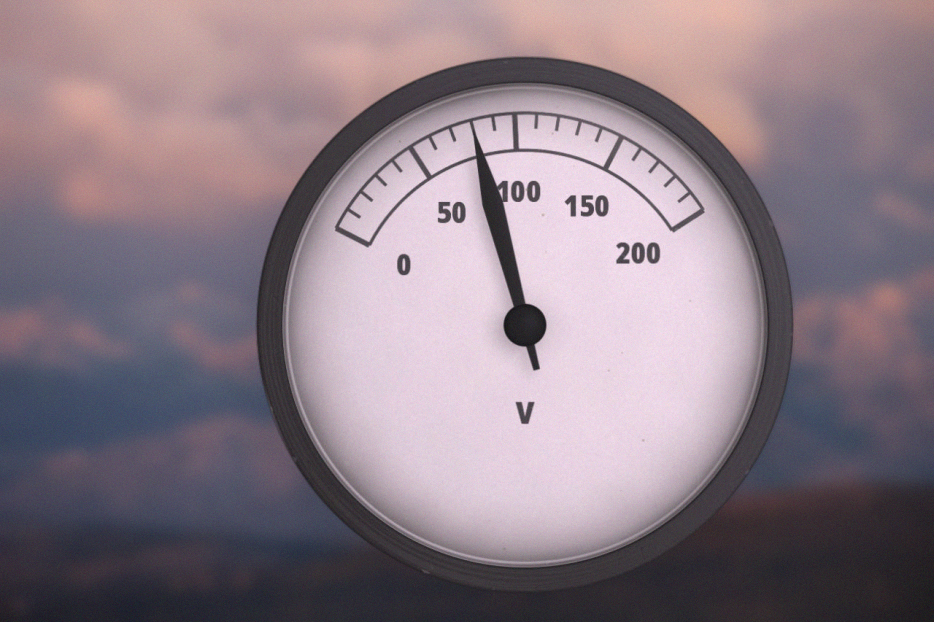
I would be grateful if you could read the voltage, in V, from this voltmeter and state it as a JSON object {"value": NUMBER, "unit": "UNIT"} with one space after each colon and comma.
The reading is {"value": 80, "unit": "V"}
